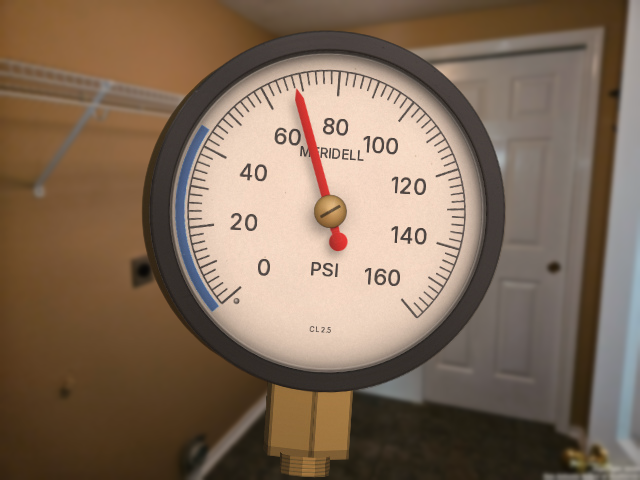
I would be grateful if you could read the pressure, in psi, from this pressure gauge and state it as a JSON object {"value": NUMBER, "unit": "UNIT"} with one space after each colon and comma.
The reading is {"value": 68, "unit": "psi"}
